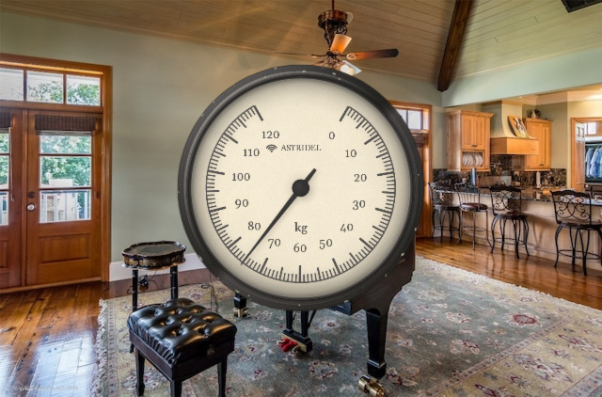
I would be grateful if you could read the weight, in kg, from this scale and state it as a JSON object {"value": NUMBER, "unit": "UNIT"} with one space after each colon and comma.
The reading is {"value": 75, "unit": "kg"}
